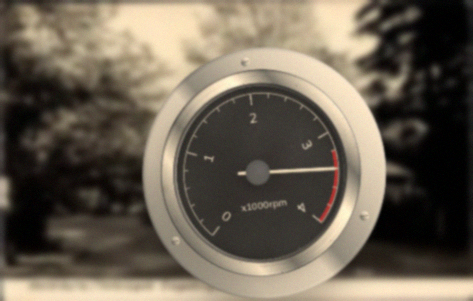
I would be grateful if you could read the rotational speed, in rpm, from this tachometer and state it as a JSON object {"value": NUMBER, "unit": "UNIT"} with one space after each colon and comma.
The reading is {"value": 3400, "unit": "rpm"}
